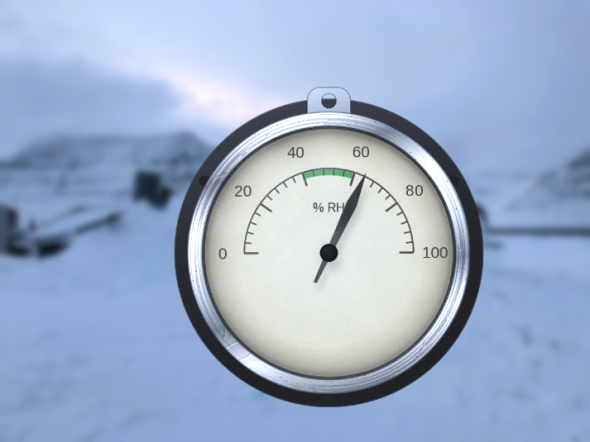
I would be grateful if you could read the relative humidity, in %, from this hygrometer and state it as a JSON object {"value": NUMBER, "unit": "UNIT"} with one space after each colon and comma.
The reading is {"value": 64, "unit": "%"}
